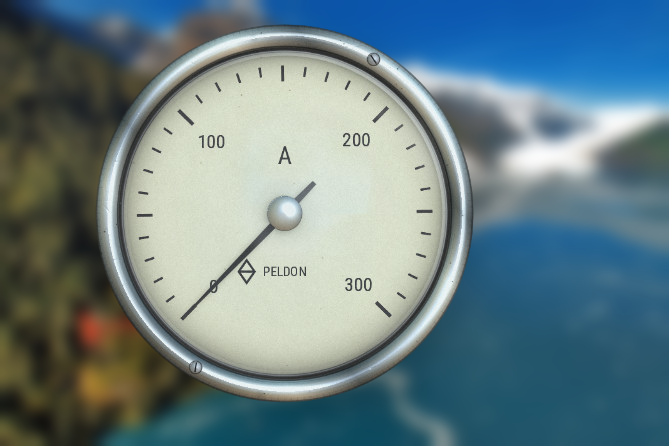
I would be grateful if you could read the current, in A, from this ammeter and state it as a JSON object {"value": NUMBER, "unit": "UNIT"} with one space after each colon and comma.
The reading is {"value": 0, "unit": "A"}
